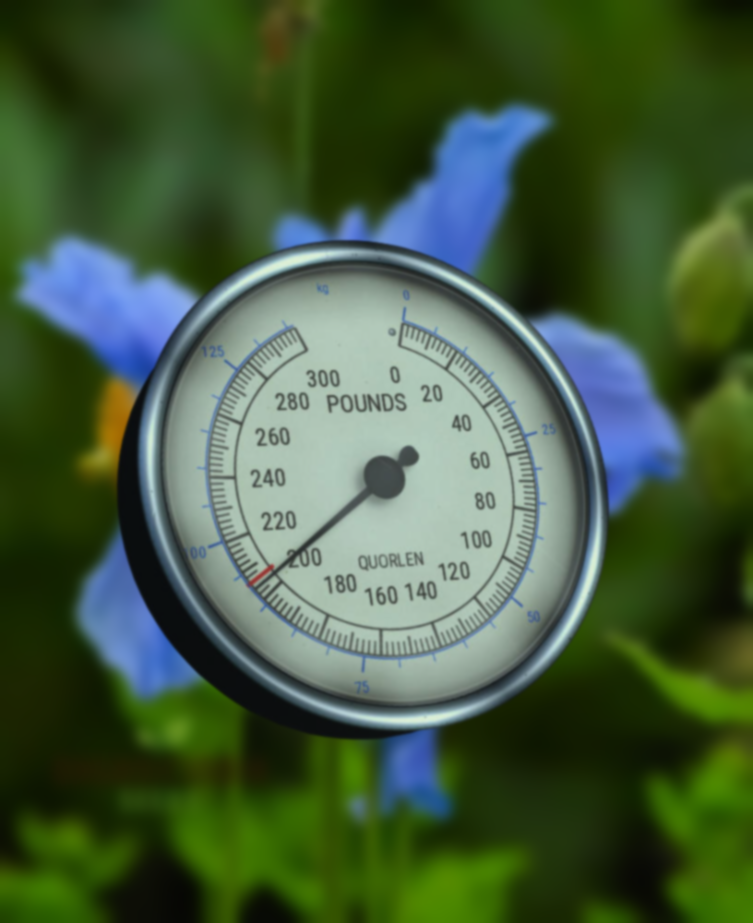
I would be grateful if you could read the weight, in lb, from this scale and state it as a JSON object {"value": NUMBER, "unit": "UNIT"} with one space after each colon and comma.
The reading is {"value": 204, "unit": "lb"}
